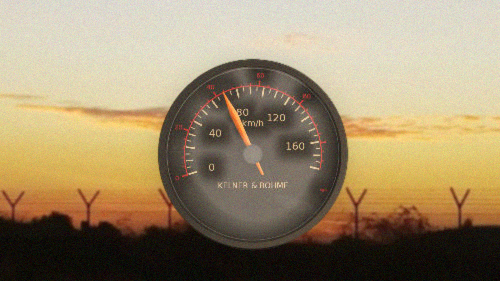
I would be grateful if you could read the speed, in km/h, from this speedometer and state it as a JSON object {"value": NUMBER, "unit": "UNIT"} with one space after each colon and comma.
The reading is {"value": 70, "unit": "km/h"}
